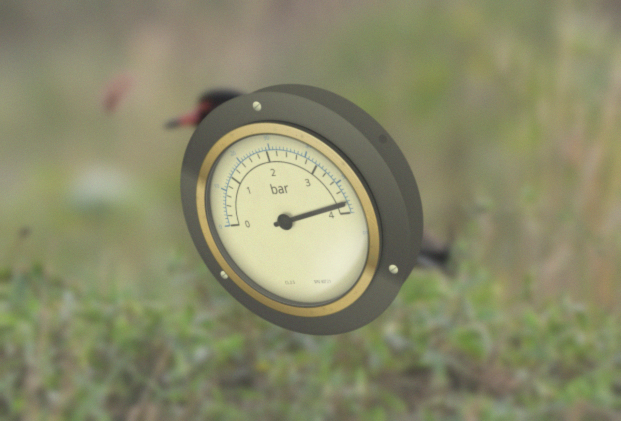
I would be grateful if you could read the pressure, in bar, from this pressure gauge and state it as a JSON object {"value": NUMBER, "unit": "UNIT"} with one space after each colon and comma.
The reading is {"value": 3.8, "unit": "bar"}
